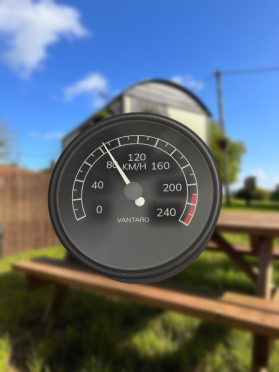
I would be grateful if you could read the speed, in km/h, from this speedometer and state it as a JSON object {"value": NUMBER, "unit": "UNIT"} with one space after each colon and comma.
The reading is {"value": 85, "unit": "km/h"}
